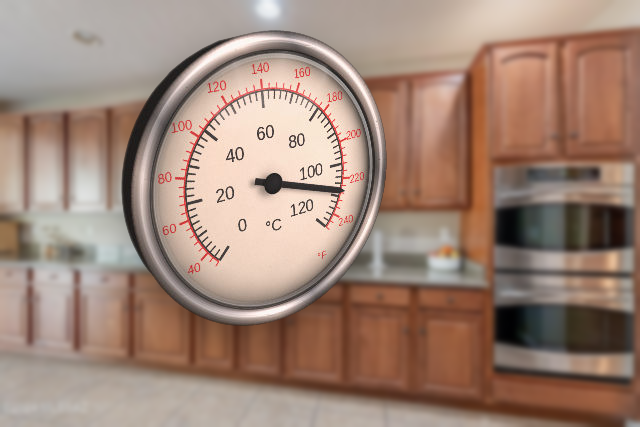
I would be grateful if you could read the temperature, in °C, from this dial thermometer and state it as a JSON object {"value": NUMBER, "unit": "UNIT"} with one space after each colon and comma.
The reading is {"value": 108, "unit": "°C"}
